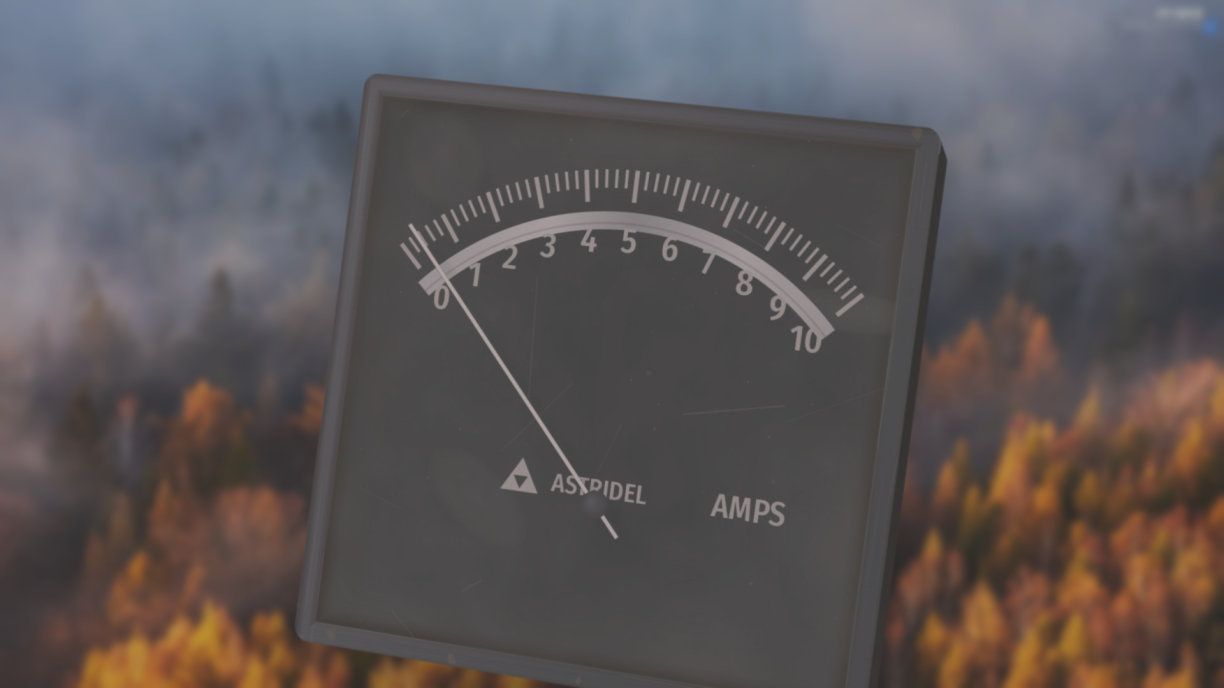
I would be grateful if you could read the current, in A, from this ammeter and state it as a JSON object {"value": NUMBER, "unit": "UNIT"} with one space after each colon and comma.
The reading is {"value": 0.4, "unit": "A"}
